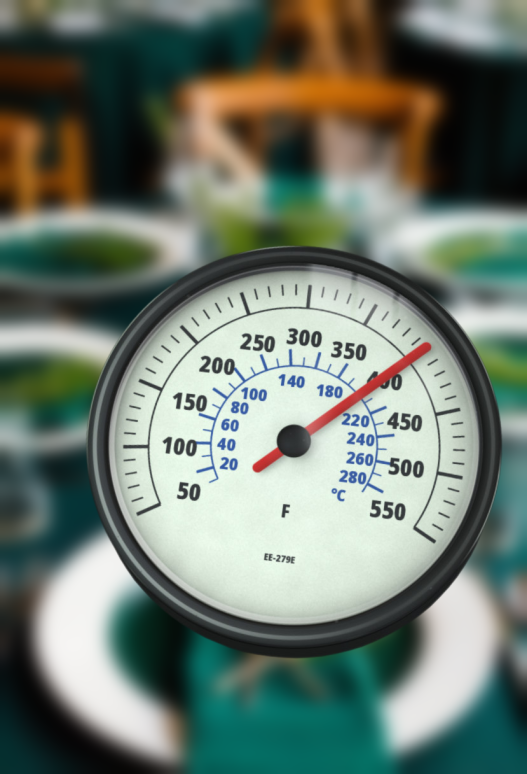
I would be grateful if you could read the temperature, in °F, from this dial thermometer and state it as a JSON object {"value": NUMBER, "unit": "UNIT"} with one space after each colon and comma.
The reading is {"value": 400, "unit": "°F"}
